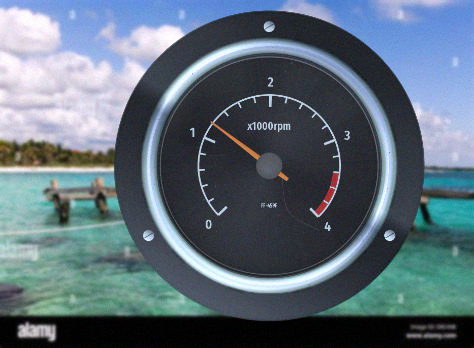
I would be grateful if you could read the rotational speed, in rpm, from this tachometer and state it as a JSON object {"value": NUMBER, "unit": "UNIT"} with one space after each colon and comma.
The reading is {"value": 1200, "unit": "rpm"}
